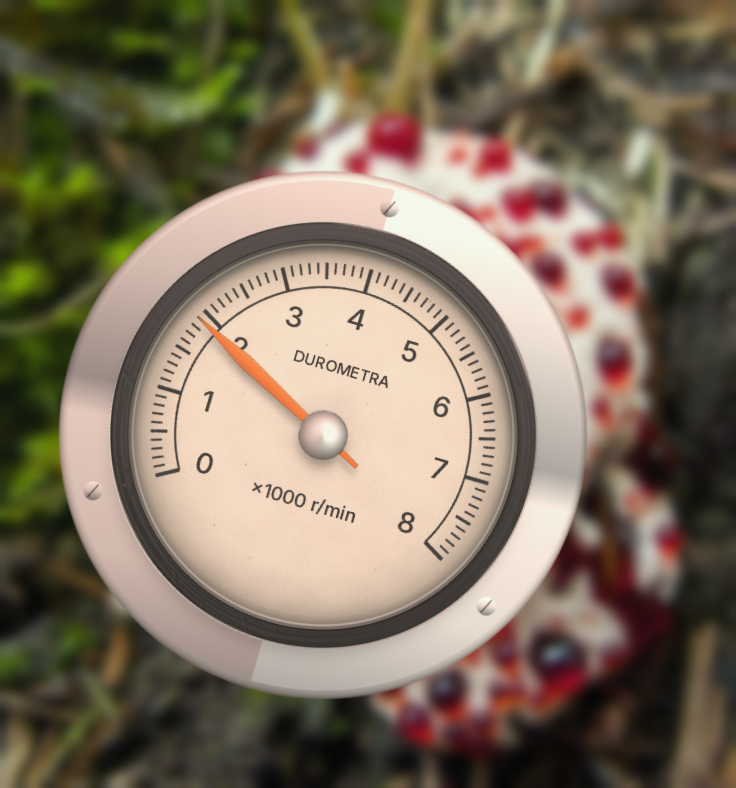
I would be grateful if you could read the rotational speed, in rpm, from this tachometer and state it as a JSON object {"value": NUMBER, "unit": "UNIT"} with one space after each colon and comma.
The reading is {"value": 1900, "unit": "rpm"}
